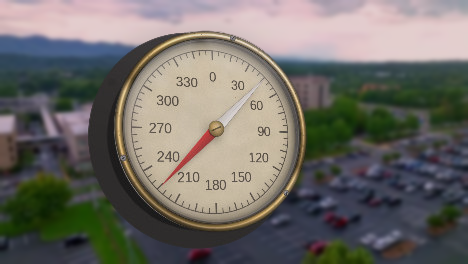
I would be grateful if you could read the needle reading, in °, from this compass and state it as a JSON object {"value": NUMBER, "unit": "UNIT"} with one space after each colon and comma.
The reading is {"value": 225, "unit": "°"}
